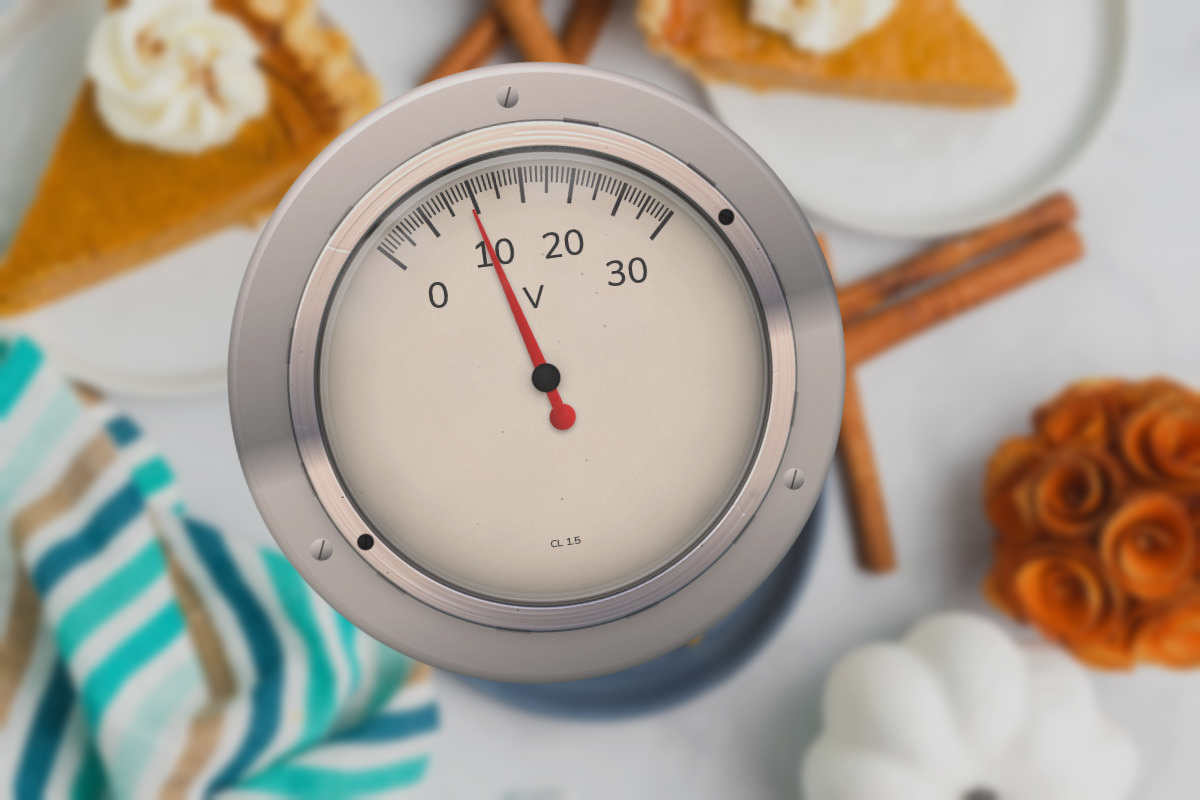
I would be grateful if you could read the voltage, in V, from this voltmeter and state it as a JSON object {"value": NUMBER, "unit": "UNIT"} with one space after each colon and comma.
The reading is {"value": 9.5, "unit": "V"}
